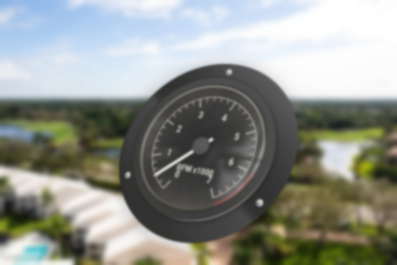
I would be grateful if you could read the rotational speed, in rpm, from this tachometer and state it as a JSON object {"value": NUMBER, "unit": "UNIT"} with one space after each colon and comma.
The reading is {"value": 400, "unit": "rpm"}
